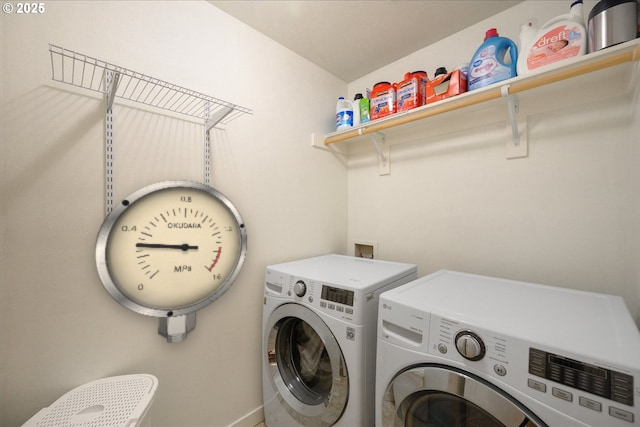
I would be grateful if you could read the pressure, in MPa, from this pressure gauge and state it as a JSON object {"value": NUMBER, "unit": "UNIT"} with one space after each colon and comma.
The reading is {"value": 0.3, "unit": "MPa"}
